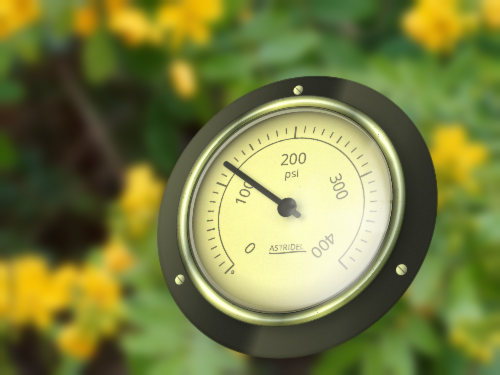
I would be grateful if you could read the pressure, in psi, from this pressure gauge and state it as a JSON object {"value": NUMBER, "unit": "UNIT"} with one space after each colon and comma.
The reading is {"value": 120, "unit": "psi"}
